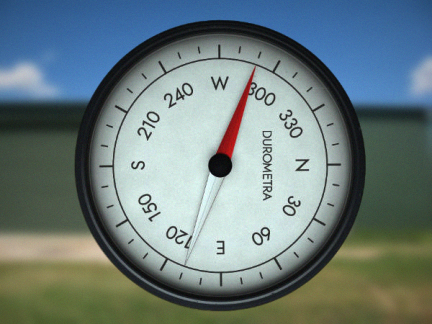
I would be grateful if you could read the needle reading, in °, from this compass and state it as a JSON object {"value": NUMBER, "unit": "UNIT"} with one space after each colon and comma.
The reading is {"value": 290, "unit": "°"}
